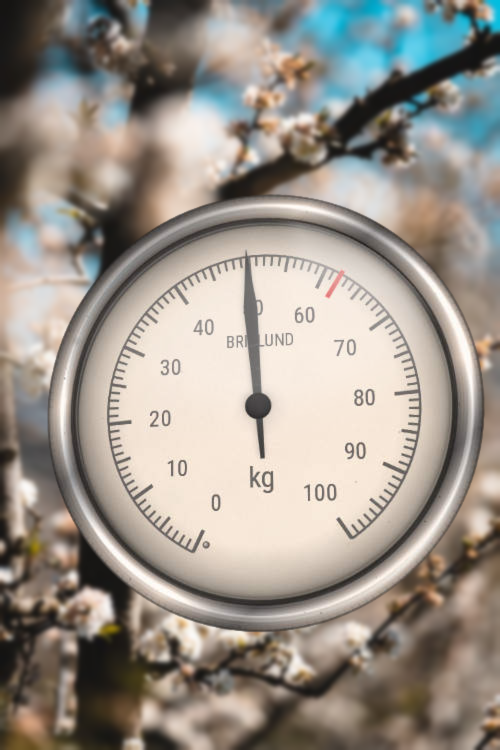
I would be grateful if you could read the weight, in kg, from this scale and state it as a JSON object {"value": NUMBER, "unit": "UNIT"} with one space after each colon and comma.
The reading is {"value": 50, "unit": "kg"}
